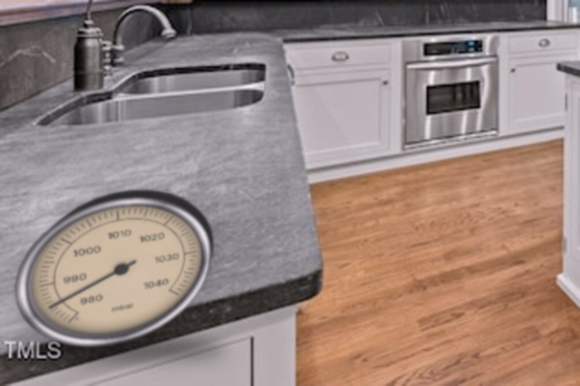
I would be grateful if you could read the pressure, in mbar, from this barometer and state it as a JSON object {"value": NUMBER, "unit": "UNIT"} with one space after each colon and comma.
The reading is {"value": 985, "unit": "mbar"}
